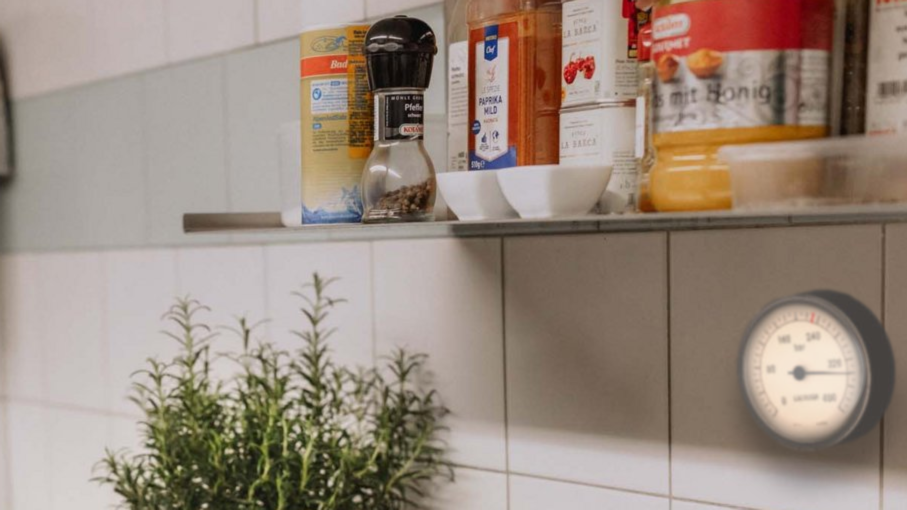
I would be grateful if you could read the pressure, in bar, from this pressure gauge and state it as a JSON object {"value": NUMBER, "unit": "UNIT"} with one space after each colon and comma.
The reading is {"value": 340, "unit": "bar"}
